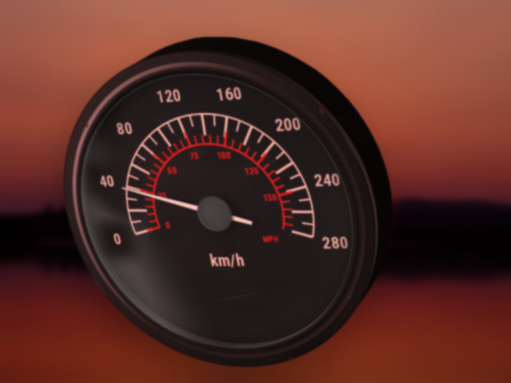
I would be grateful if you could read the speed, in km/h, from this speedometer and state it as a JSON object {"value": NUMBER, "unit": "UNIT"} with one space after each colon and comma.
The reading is {"value": 40, "unit": "km/h"}
